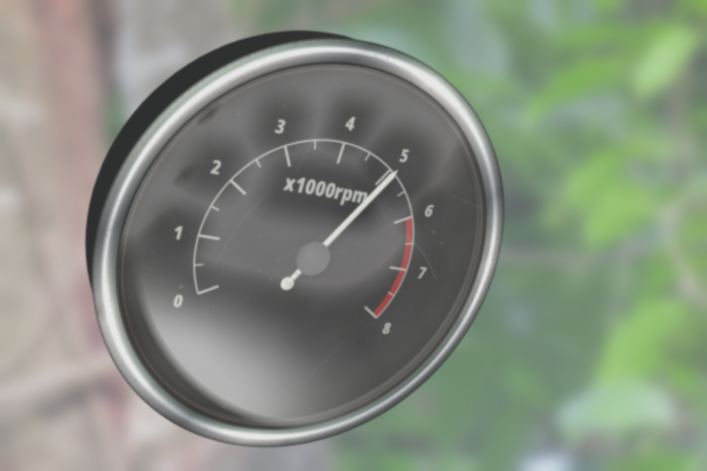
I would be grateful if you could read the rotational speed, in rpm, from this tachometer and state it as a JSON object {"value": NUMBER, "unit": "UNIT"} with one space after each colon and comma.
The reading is {"value": 5000, "unit": "rpm"}
